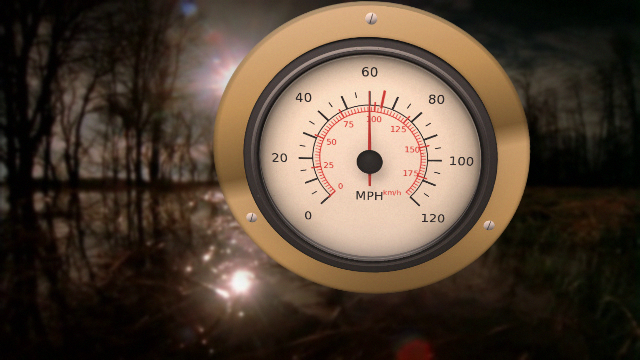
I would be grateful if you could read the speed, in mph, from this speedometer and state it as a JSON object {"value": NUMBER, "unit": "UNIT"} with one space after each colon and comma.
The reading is {"value": 60, "unit": "mph"}
